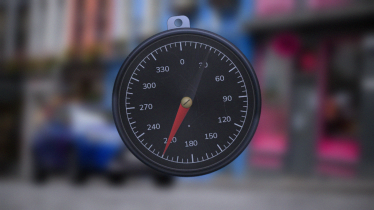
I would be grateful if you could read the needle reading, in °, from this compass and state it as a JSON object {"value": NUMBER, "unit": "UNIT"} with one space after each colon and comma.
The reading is {"value": 210, "unit": "°"}
